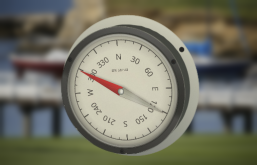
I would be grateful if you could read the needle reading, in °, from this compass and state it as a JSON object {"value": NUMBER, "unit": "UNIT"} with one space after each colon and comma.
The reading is {"value": 300, "unit": "°"}
